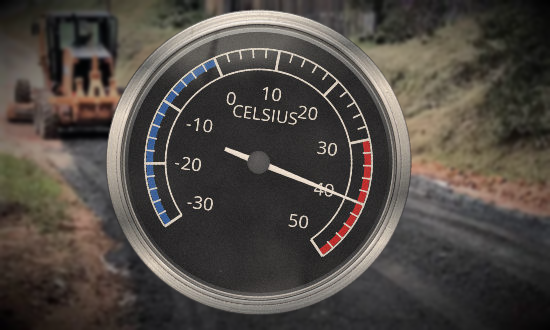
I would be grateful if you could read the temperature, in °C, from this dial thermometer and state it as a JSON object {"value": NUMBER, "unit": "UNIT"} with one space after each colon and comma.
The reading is {"value": 40, "unit": "°C"}
